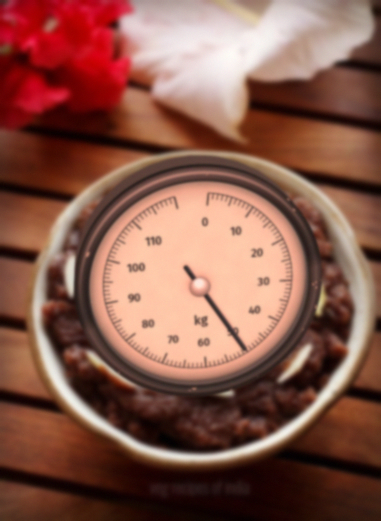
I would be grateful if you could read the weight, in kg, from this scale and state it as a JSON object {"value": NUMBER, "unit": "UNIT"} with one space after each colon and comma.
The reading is {"value": 50, "unit": "kg"}
